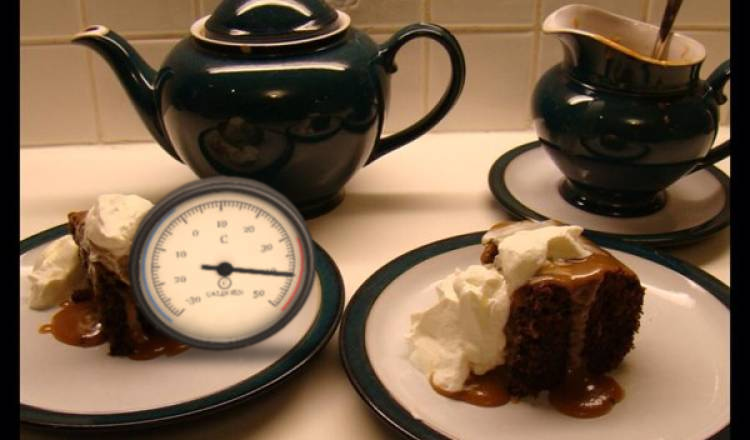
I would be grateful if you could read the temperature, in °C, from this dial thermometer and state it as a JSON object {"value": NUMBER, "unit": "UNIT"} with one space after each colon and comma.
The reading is {"value": 40, "unit": "°C"}
